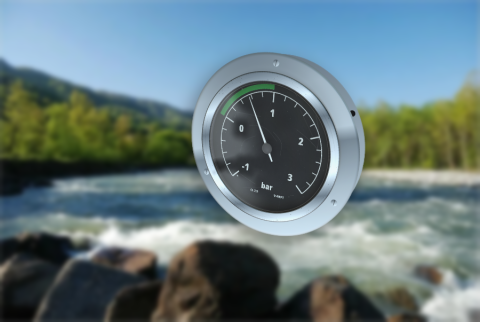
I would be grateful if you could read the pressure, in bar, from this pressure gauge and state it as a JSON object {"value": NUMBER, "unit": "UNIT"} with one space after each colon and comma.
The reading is {"value": 0.6, "unit": "bar"}
